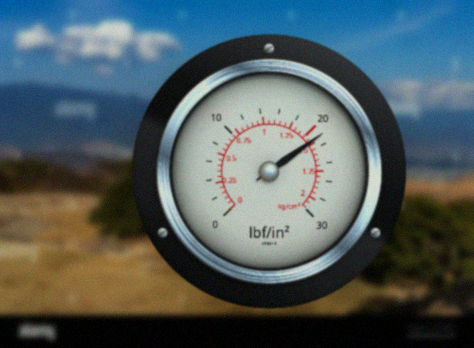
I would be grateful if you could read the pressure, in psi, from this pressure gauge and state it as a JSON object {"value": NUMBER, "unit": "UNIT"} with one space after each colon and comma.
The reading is {"value": 21, "unit": "psi"}
